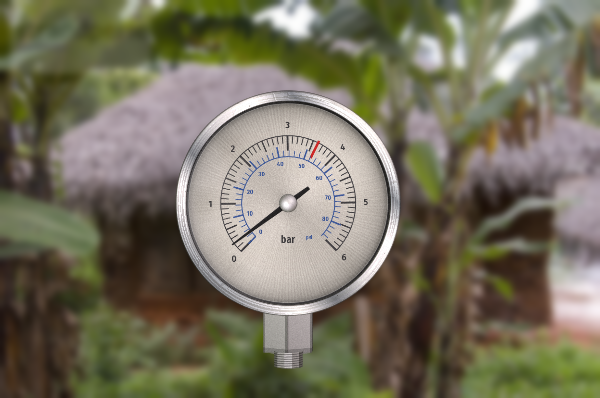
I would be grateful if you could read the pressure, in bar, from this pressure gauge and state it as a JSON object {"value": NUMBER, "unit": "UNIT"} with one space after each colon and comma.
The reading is {"value": 0.2, "unit": "bar"}
